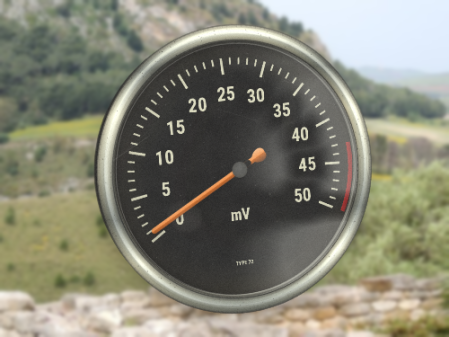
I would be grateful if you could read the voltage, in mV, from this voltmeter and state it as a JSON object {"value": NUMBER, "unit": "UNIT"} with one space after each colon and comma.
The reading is {"value": 1, "unit": "mV"}
